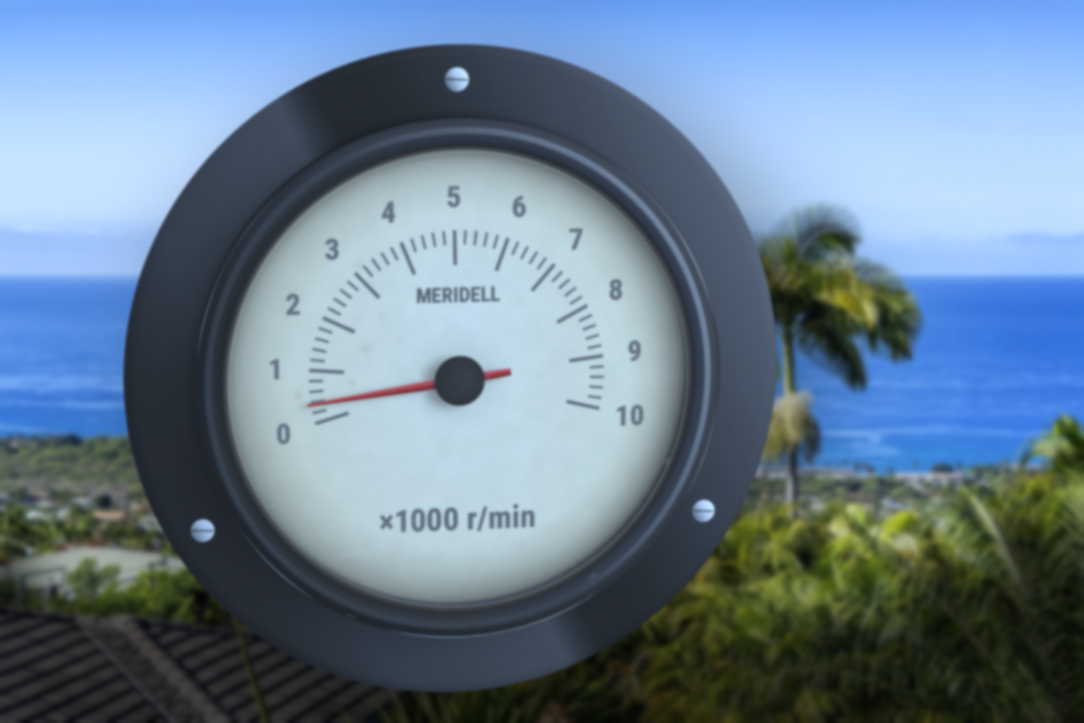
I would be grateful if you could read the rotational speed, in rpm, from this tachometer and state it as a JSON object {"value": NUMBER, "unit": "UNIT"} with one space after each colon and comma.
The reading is {"value": 400, "unit": "rpm"}
